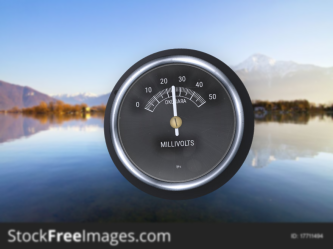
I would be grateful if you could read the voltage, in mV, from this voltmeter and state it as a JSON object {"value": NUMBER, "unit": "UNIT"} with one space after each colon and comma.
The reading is {"value": 25, "unit": "mV"}
